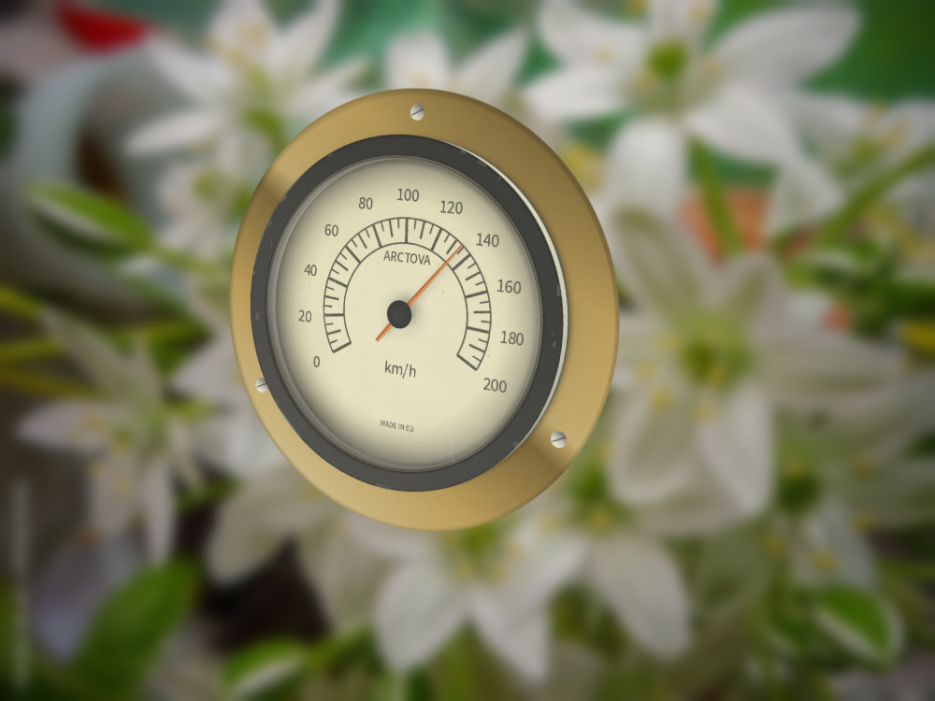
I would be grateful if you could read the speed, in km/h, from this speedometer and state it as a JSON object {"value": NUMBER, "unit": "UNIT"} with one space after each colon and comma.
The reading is {"value": 135, "unit": "km/h"}
